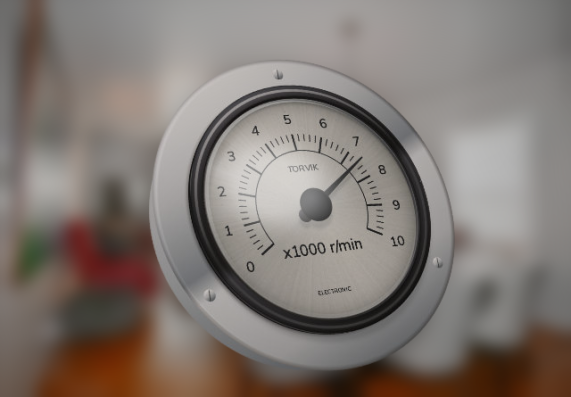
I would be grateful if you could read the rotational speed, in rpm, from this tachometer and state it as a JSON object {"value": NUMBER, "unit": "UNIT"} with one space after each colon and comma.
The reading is {"value": 7400, "unit": "rpm"}
